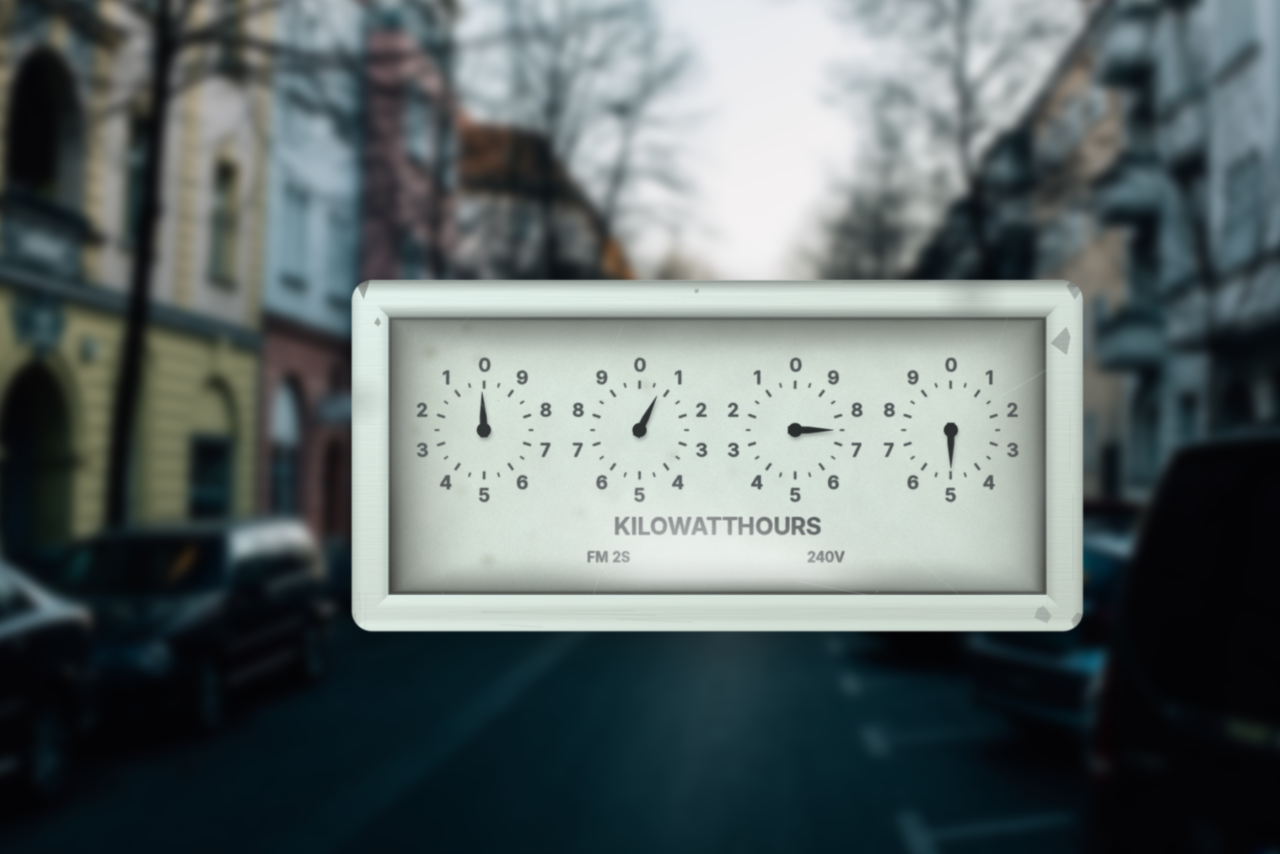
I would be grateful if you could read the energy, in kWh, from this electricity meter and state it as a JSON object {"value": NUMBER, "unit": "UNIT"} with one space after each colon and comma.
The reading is {"value": 75, "unit": "kWh"}
